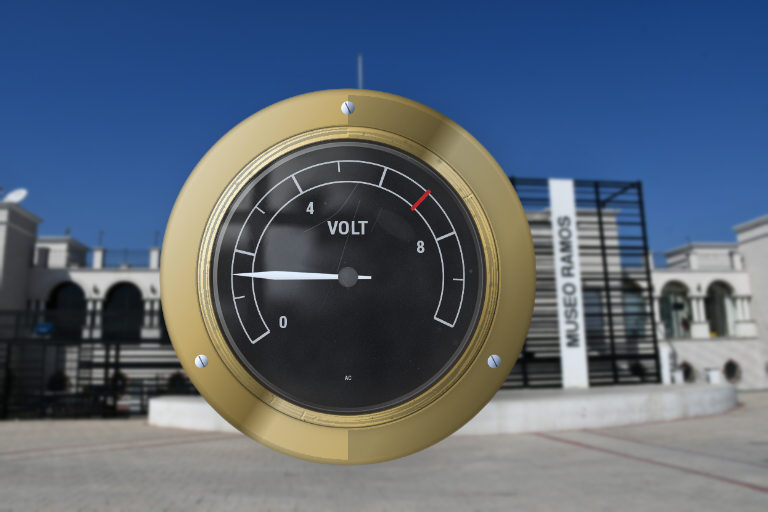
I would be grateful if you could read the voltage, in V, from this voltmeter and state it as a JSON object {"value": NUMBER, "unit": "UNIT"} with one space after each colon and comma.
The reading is {"value": 1.5, "unit": "V"}
